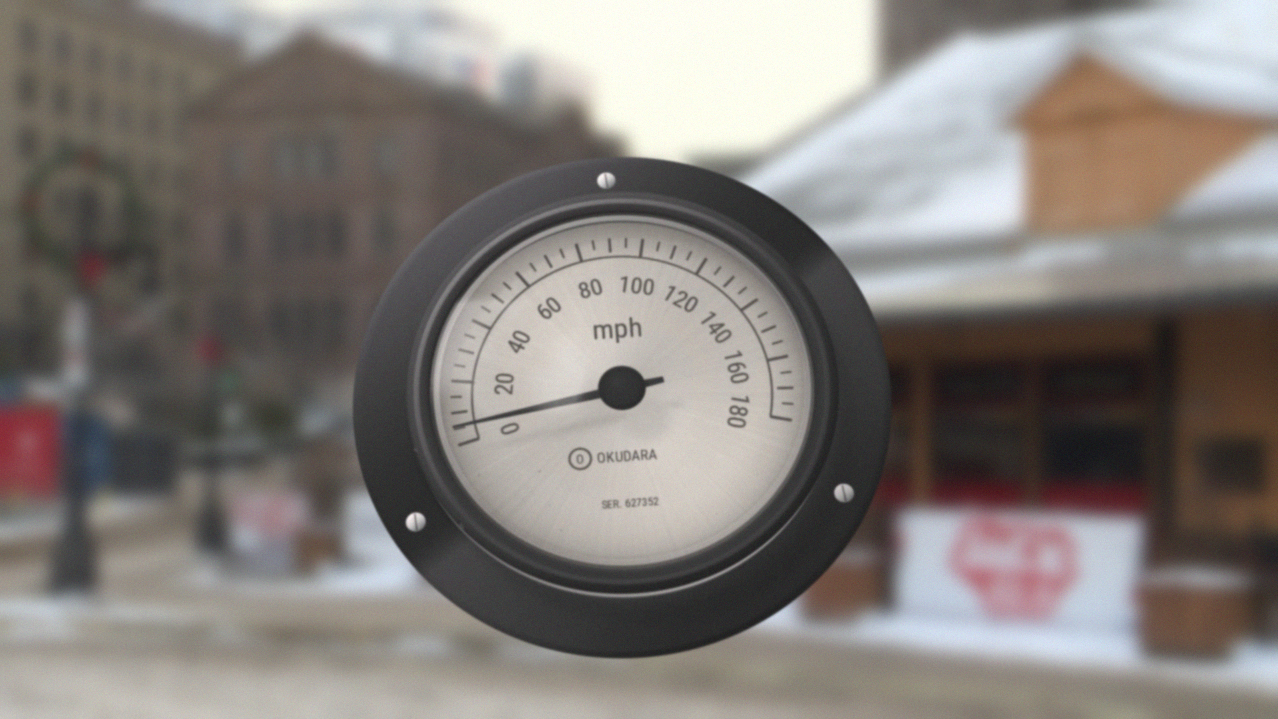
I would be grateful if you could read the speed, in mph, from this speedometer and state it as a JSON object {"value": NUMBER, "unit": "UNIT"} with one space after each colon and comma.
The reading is {"value": 5, "unit": "mph"}
